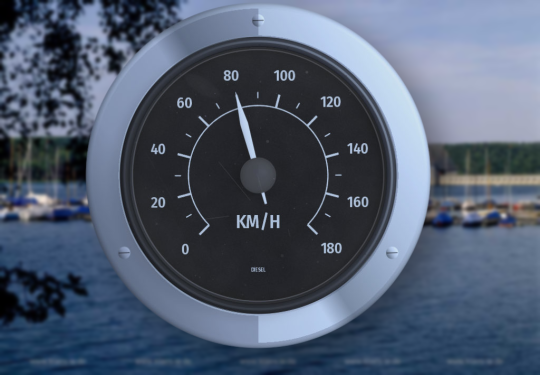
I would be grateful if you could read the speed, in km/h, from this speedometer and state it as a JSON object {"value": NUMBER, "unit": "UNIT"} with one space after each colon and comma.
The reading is {"value": 80, "unit": "km/h"}
